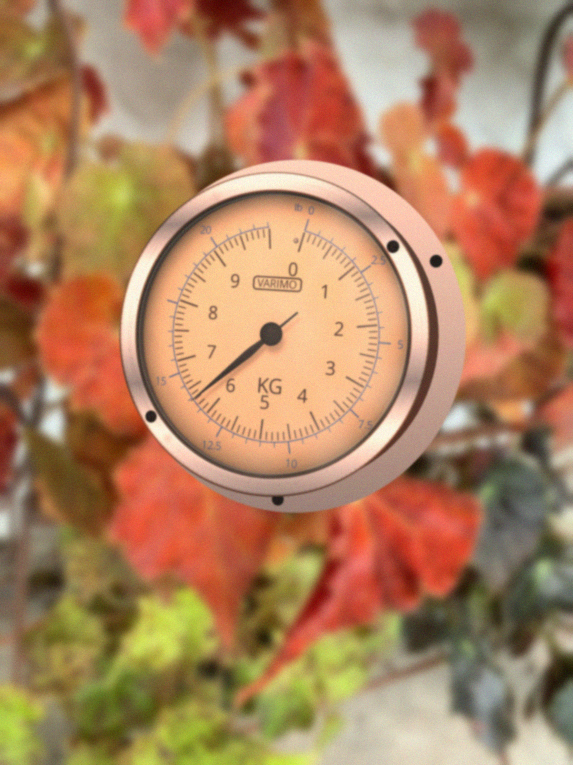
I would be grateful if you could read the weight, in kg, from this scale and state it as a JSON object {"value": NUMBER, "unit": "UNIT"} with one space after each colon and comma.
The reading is {"value": 6.3, "unit": "kg"}
